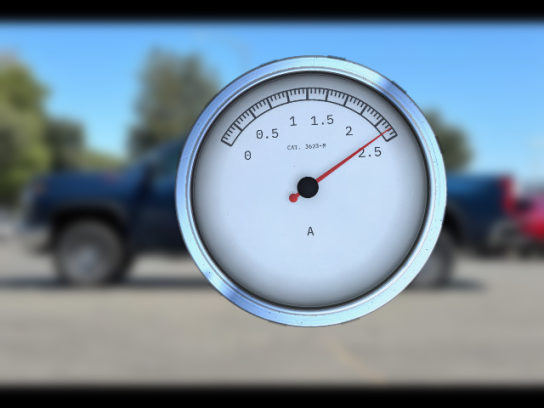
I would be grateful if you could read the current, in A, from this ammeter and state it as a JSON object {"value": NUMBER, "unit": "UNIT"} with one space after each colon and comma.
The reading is {"value": 2.4, "unit": "A"}
